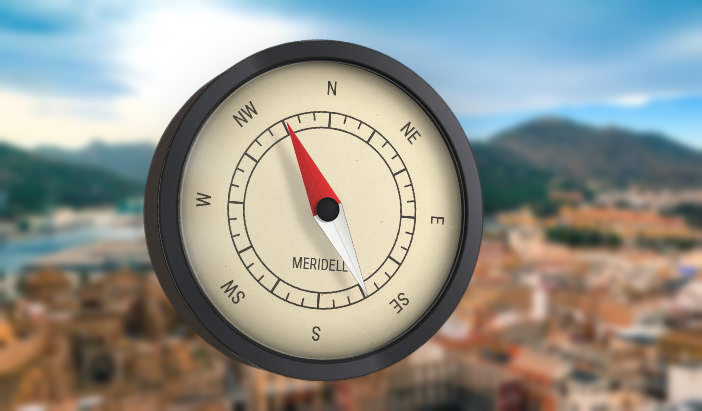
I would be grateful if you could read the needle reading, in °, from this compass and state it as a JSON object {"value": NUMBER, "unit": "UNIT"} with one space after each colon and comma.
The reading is {"value": 330, "unit": "°"}
